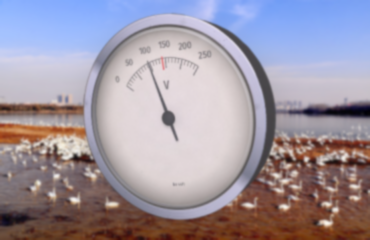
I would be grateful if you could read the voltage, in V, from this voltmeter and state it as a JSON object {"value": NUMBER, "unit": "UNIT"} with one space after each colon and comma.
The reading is {"value": 100, "unit": "V"}
